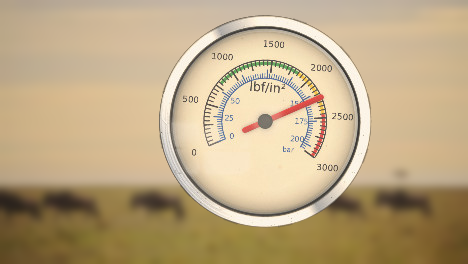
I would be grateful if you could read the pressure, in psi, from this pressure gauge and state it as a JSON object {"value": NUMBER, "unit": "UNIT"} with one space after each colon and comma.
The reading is {"value": 2250, "unit": "psi"}
